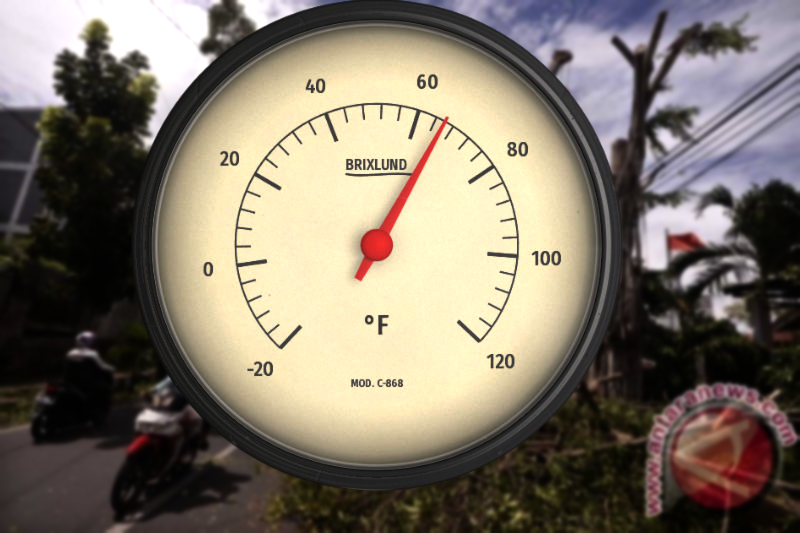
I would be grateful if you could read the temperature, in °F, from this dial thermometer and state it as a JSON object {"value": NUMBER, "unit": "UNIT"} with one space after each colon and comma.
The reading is {"value": 66, "unit": "°F"}
